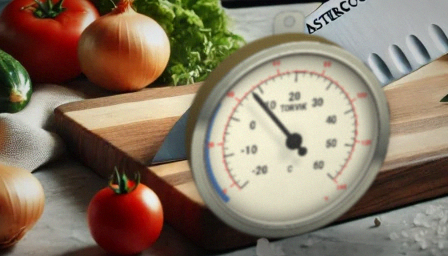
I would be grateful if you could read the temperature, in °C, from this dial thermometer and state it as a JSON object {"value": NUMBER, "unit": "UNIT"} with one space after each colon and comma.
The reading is {"value": 8, "unit": "°C"}
